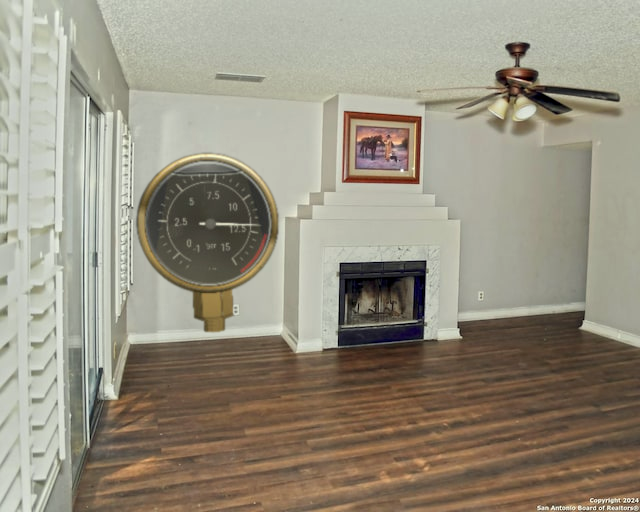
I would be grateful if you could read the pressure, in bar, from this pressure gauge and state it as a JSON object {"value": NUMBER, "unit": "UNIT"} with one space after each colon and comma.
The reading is {"value": 12, "unit": "bar"}
